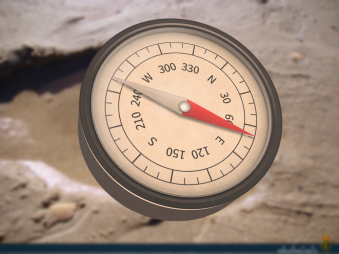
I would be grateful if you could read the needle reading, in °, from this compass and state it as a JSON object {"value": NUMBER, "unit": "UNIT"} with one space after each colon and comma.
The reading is {"value": 70, "unit": "°"}
